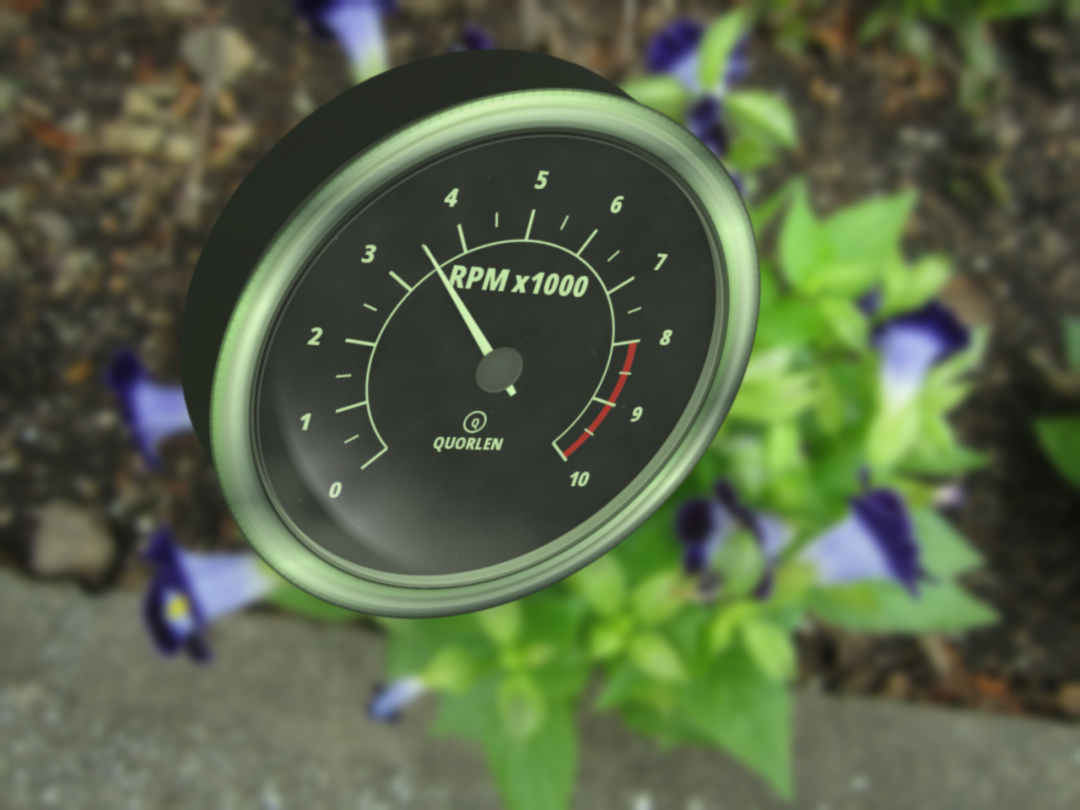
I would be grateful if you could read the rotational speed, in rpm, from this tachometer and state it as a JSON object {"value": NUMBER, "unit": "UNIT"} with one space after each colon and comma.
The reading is {"value": 3500, "unit": "rpm"}
